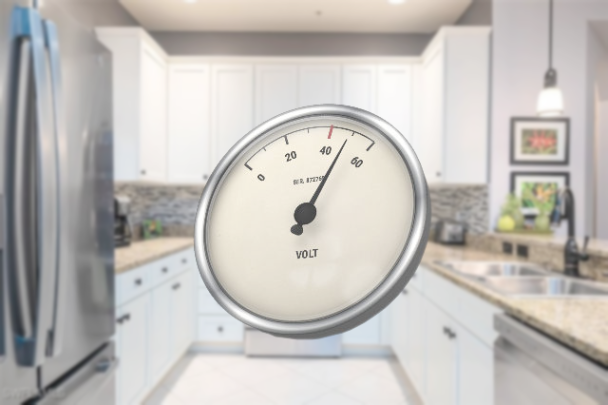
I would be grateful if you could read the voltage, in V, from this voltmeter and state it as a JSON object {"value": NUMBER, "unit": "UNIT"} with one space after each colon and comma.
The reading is {"value": 50, "unit": "V"}
